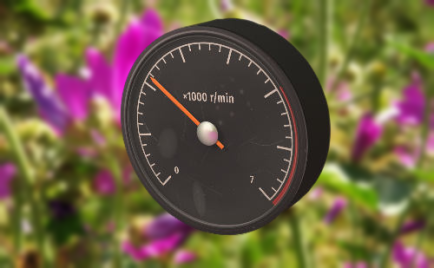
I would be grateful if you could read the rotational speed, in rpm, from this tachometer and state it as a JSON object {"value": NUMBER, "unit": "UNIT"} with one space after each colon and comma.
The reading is {"value": 2200, "unit": "rpm"}
